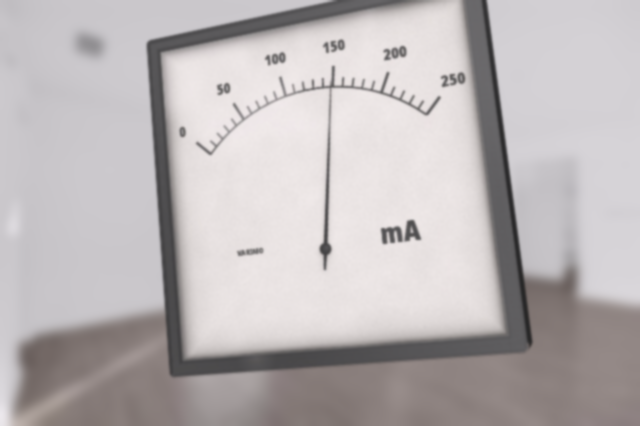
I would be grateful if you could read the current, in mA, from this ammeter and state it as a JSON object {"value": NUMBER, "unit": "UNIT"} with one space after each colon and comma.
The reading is {"value": 150, "unit": "mA"}
